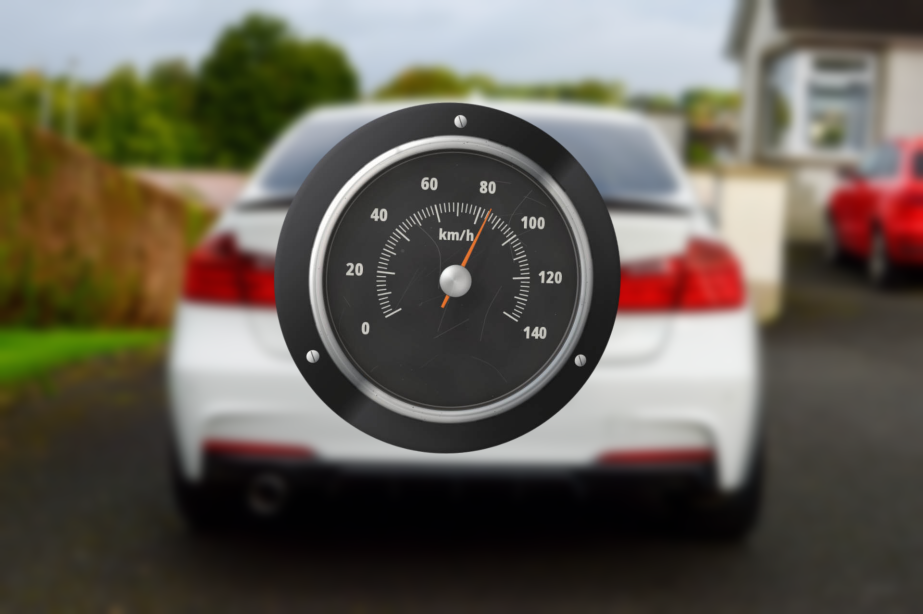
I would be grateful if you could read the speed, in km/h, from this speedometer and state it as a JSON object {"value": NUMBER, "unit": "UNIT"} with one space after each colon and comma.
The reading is {"value": 84, "unit": "km/h"}
